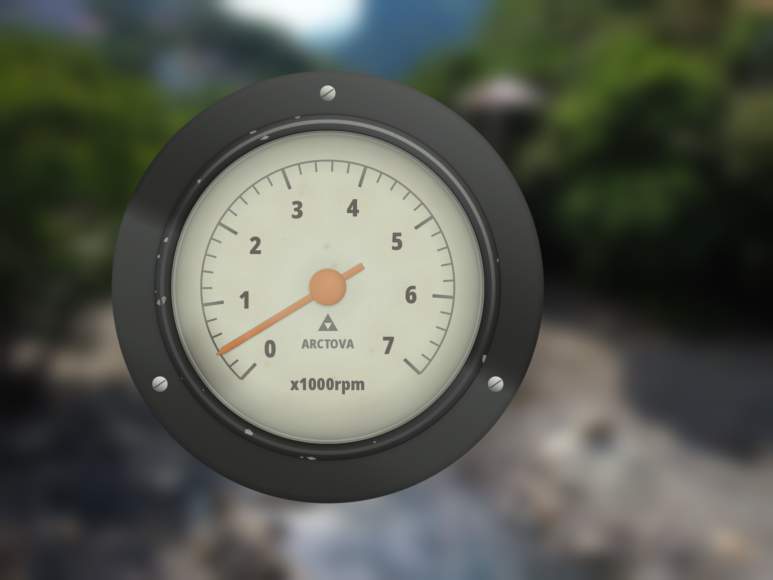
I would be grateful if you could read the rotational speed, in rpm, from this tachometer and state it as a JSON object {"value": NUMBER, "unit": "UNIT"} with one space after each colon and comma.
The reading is {"value": 400, "unit": "rpm"}
